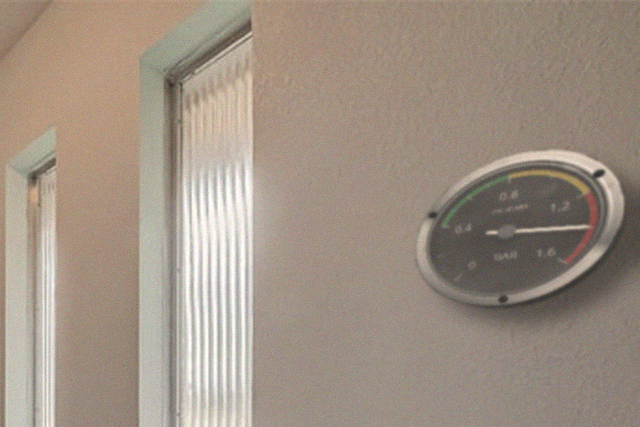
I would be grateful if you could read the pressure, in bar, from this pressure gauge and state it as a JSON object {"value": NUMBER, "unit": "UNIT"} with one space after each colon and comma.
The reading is {"value": 1.4, "unit": "bar"}
